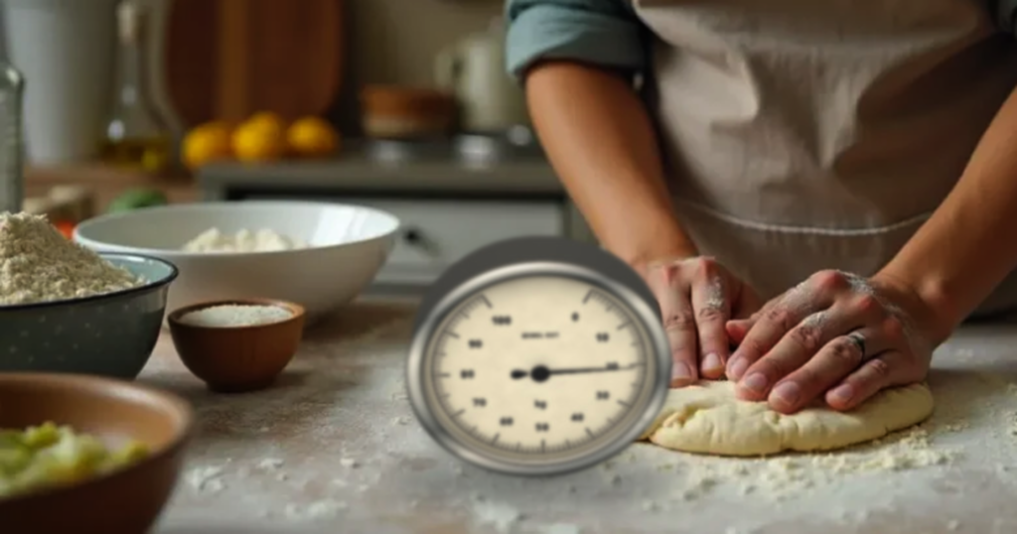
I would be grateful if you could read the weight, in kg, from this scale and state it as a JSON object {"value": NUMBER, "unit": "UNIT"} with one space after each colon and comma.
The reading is {"value": 20, "unit": "kg"}
